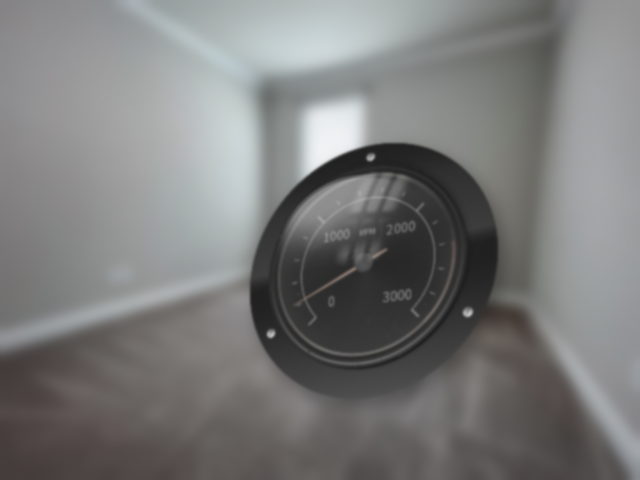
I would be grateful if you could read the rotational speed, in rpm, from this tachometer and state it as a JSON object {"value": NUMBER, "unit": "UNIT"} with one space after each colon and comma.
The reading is {"value": 200, "unit": "rpm"}
